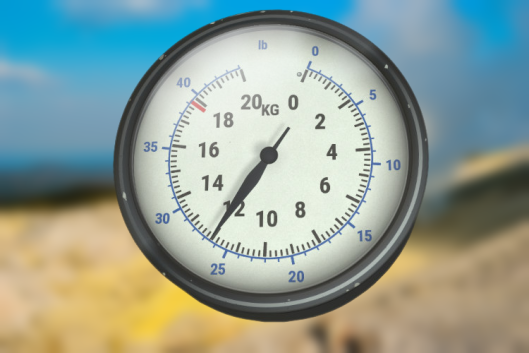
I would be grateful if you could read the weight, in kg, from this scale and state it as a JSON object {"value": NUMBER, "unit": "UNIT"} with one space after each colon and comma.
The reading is {"value": 12, "unit": "kg"}
